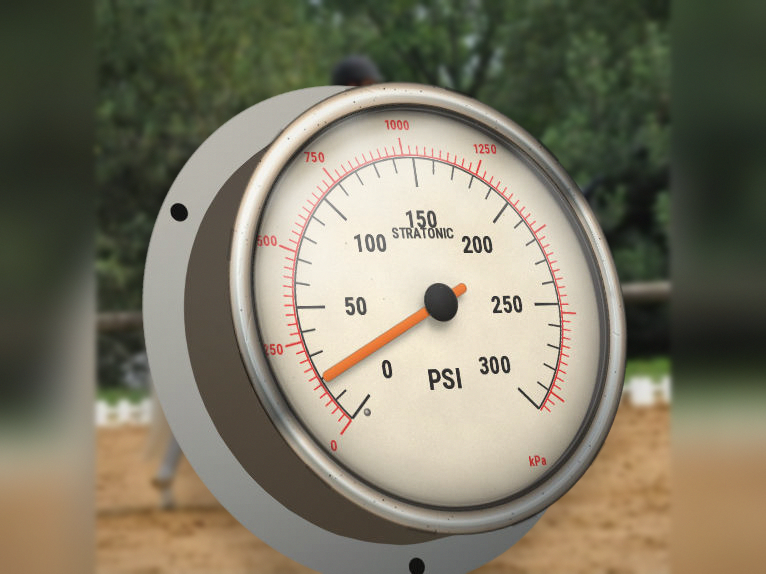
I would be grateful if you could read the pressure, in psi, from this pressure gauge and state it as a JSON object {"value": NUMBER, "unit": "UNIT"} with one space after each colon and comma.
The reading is {"value": 20, "unit": "psi"}
